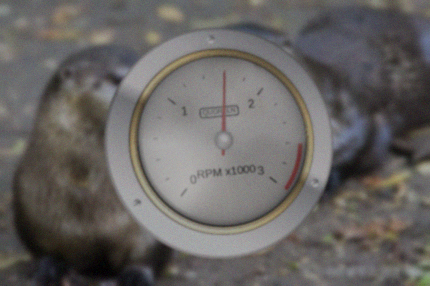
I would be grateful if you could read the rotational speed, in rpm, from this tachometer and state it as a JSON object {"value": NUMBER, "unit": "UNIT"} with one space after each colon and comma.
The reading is {"value": 1600, "unit": "rpm"}
